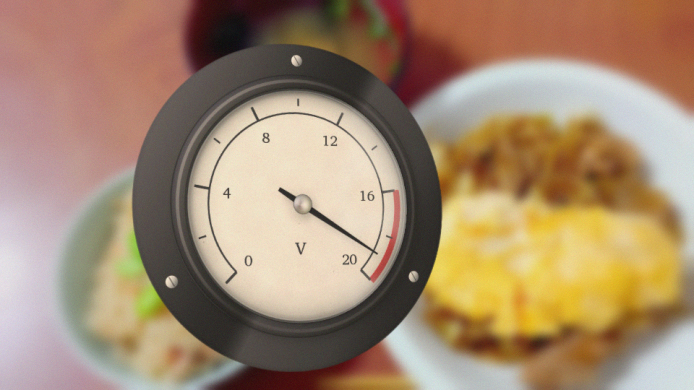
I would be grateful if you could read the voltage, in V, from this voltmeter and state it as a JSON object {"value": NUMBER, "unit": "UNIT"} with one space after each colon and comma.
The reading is {"value": 19, "unit": "V"}
